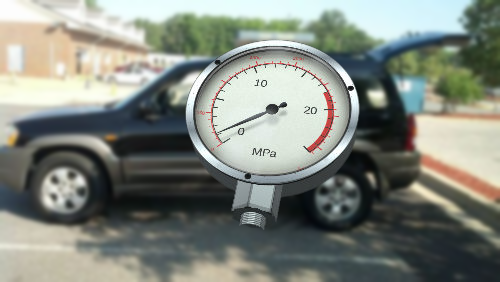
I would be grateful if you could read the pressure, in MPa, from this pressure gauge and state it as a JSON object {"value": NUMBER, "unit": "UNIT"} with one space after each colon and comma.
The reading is {"value": 1, "unit": "MPa"}
